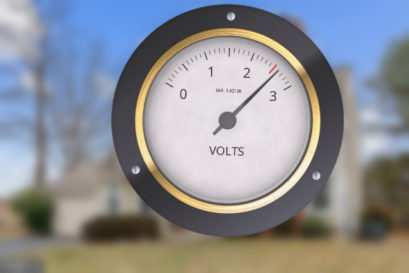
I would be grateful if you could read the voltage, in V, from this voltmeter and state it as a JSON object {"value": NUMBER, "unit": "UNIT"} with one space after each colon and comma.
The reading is {"value": 2.6, "unit": "V"}
